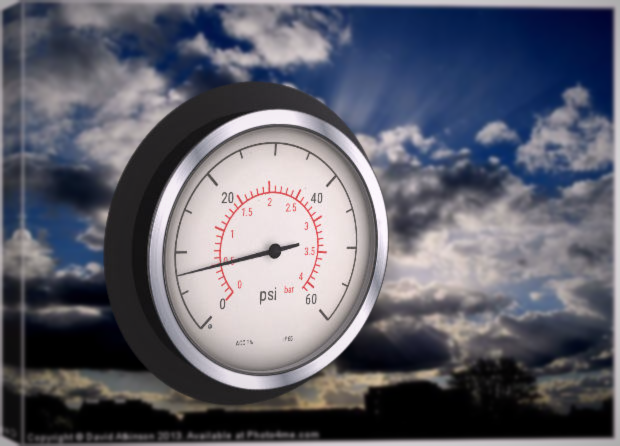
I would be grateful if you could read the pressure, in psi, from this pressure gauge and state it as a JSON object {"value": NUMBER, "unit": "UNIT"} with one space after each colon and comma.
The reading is {"value": 7.5, "unit": "psi"}
